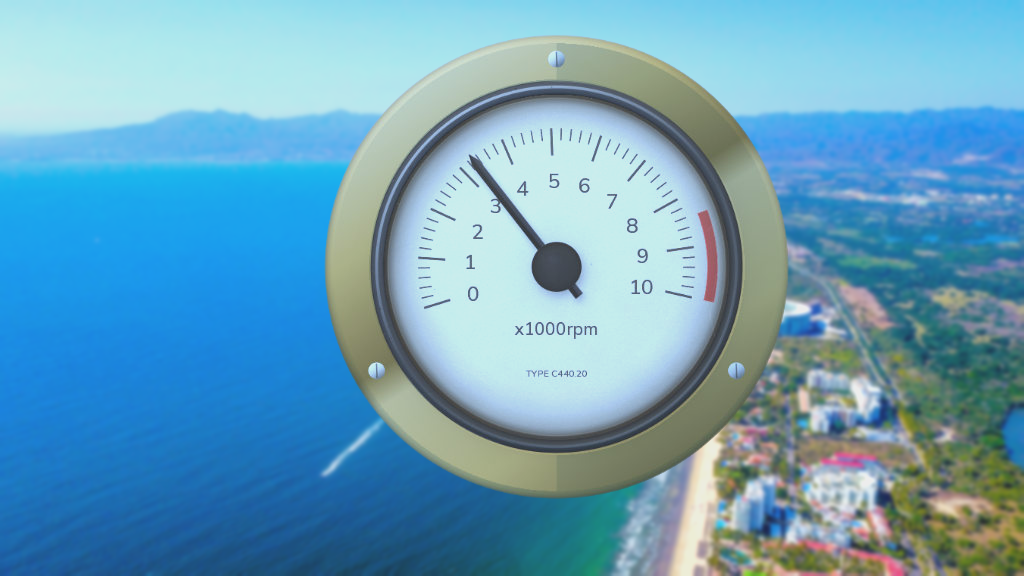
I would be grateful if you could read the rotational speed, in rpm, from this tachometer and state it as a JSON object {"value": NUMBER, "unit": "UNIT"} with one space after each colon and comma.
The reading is {"value": 3300, "unit": "rpm"}
